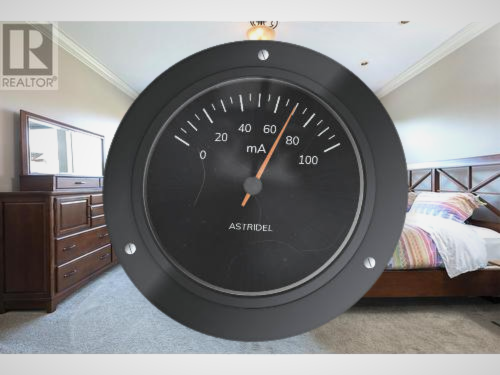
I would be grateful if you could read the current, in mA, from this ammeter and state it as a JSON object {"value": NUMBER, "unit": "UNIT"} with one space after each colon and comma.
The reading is {"value": 70, "unit": "mA"}
